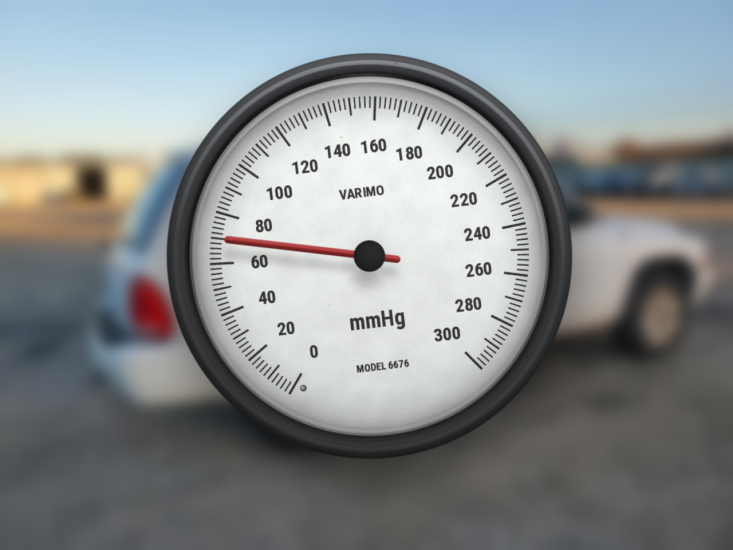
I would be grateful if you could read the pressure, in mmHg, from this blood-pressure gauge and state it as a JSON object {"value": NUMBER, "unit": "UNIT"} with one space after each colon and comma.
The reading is {"value": 70, "unit": "mmHg"}
